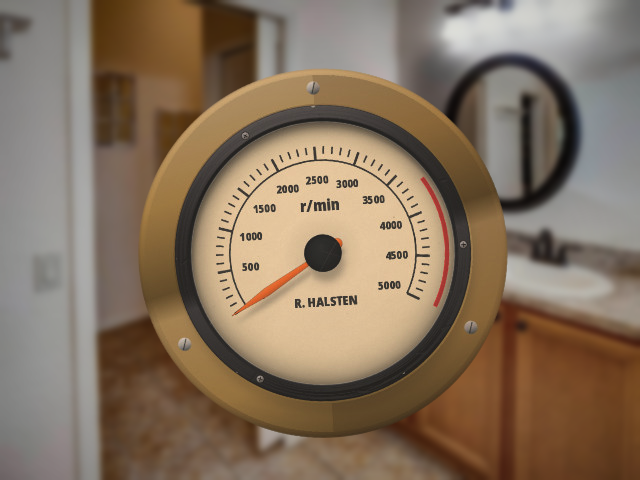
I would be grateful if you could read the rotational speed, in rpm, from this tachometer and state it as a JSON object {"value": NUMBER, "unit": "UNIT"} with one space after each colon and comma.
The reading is {"value": 0, "unit": "rpm"}
